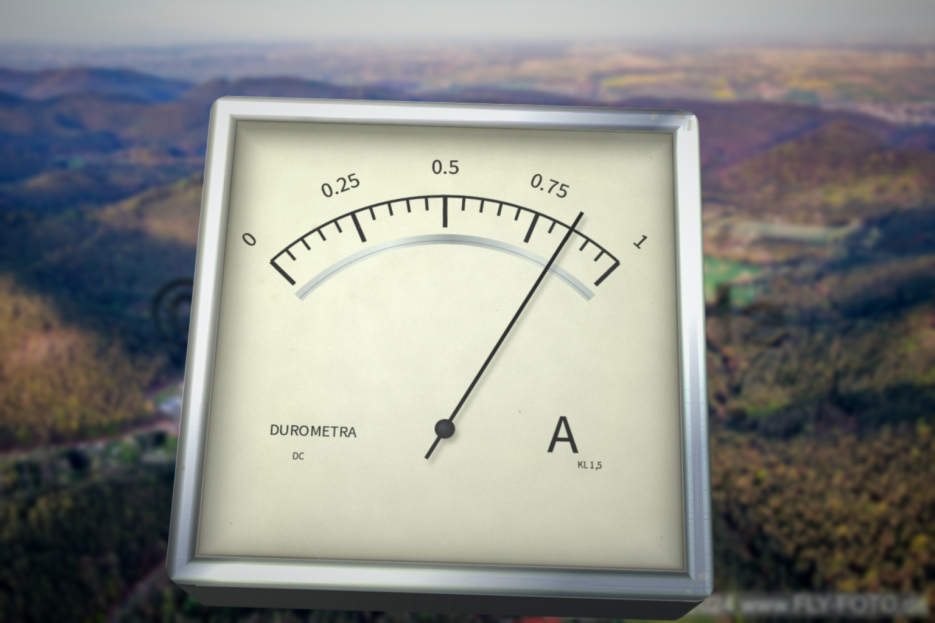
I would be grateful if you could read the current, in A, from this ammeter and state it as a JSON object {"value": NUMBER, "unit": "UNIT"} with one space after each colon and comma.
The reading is {"value": 0.85, "unit": "A"}
